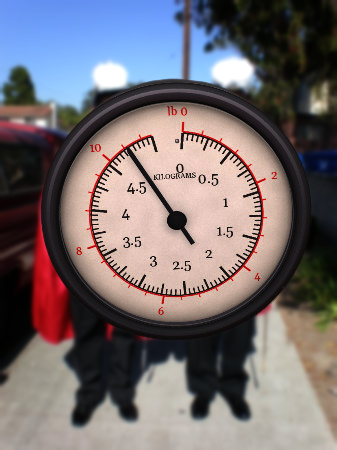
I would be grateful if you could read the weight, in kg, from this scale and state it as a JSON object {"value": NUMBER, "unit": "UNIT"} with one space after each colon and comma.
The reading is {"value": 4.75, "unit": "kg"}
